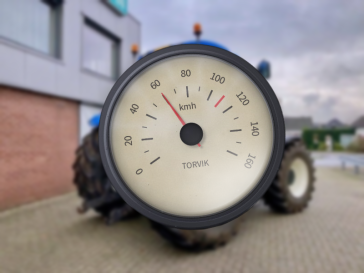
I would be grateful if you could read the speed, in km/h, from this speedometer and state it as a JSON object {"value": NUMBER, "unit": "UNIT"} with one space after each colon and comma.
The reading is {"value": 60, "unit": "km/h"}
